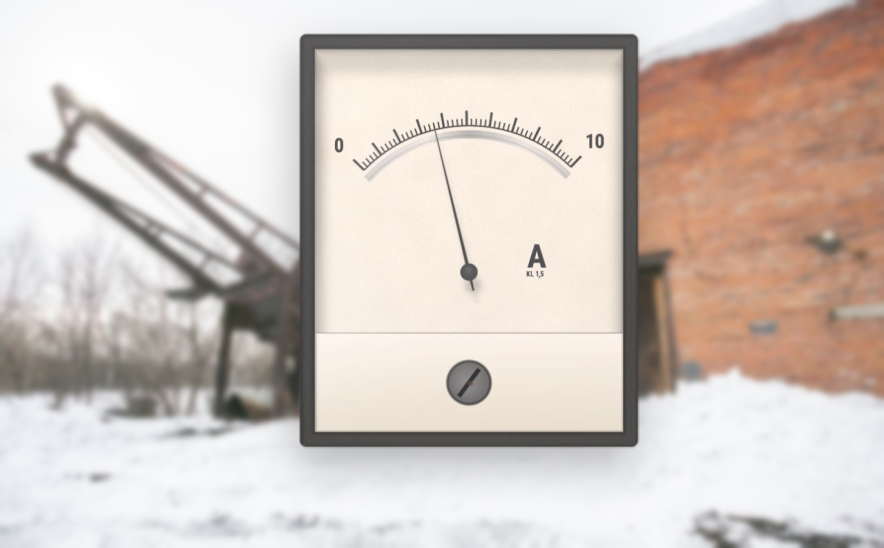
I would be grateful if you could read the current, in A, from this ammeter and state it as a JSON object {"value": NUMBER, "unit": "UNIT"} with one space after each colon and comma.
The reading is {"value": 3.6, "unit": "A"}
